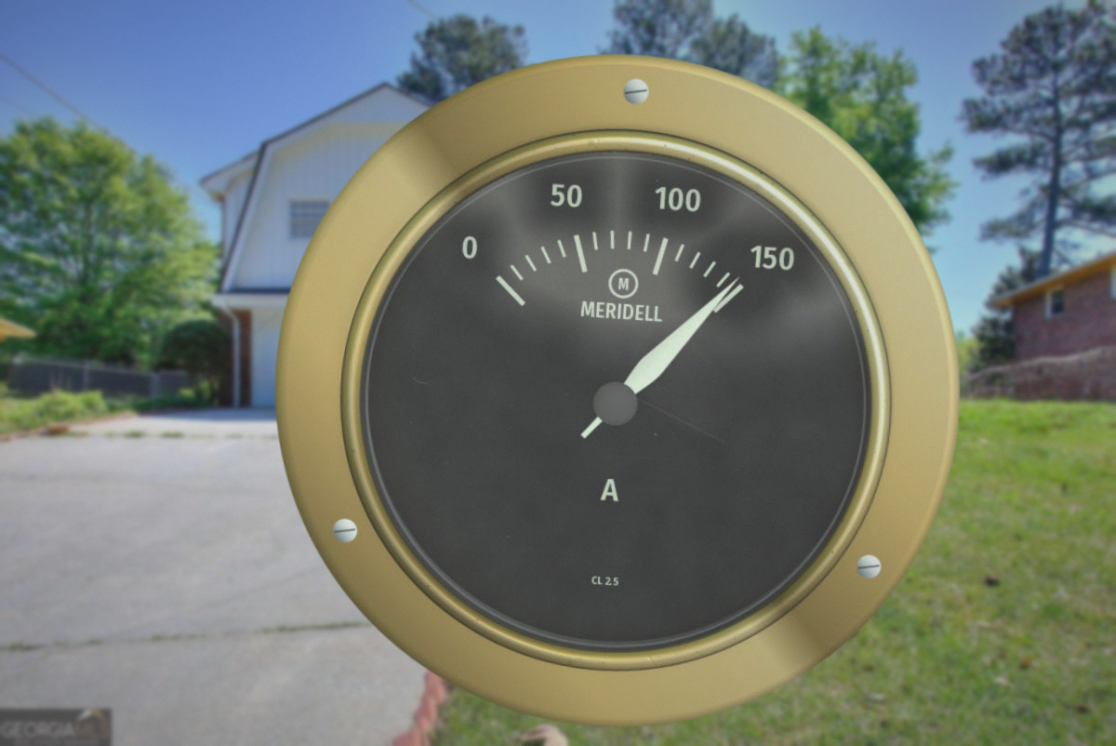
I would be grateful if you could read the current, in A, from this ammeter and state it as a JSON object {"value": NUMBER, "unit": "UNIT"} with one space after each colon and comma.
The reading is {"value": 145, "unit": "A"}
